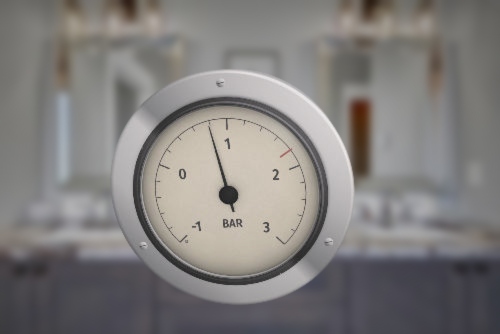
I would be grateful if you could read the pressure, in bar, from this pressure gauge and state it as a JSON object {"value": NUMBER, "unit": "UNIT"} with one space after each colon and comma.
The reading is {"value": 0.8, "unit": "bar"}
